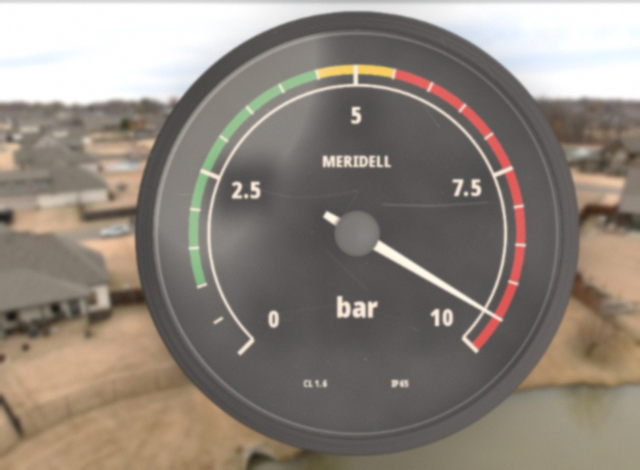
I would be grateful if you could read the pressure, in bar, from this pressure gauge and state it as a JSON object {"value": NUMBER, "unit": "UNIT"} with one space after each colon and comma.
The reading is {"value": 9.5, "unit": "bar"}
